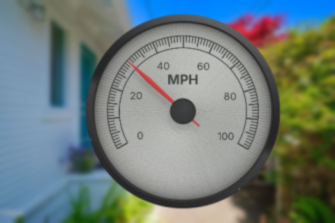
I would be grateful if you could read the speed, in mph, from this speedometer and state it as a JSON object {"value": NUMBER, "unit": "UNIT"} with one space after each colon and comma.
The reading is {"value": 30, "unit": "mph"}
